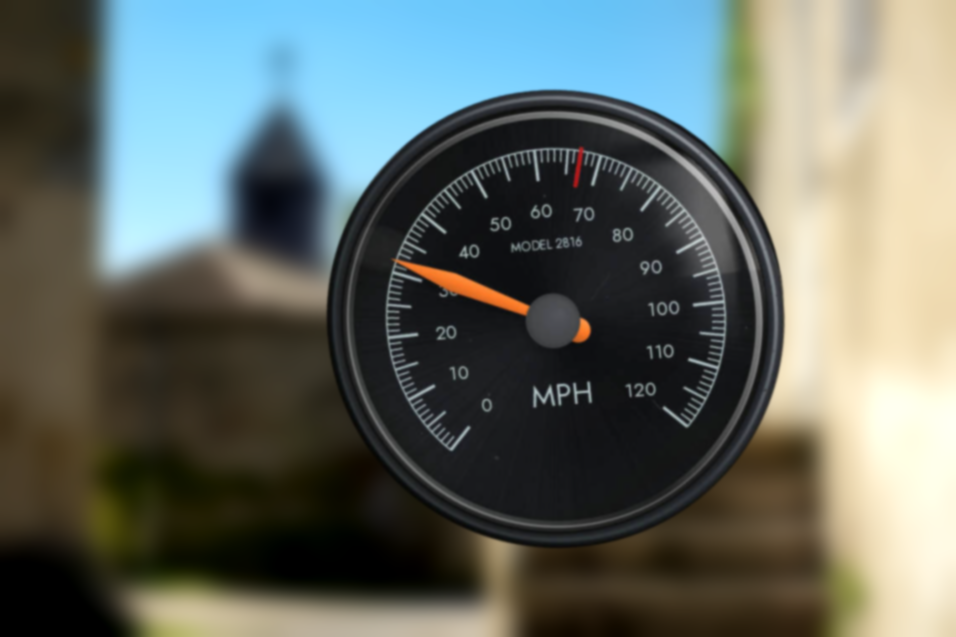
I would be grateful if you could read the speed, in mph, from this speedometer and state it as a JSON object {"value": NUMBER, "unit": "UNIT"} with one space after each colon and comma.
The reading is {"value": 32, "unit": "mph"}
